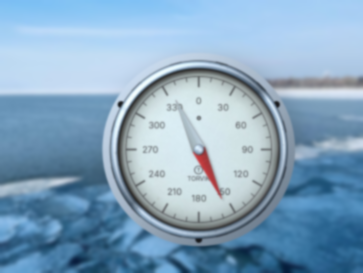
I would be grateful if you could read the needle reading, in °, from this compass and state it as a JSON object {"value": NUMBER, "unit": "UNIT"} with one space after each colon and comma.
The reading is {"value": 155, "unit": "°"}
